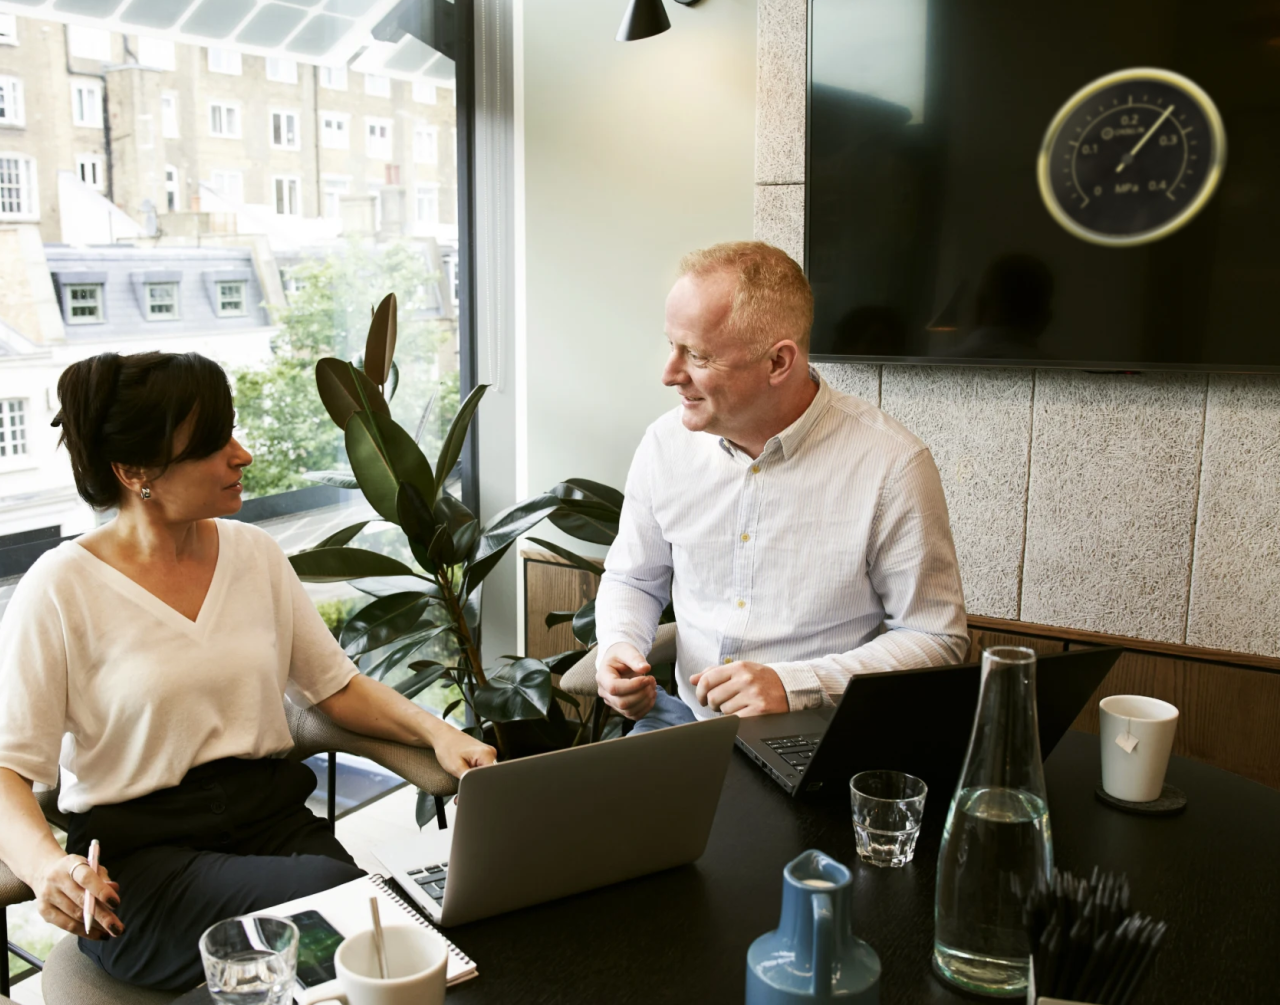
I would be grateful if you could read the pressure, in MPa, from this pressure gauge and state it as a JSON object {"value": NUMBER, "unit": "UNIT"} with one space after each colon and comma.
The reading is {"value": 0.26, "unit": "MPa"}
